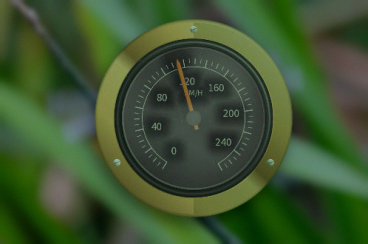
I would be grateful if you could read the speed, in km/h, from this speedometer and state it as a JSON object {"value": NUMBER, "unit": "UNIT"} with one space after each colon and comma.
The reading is {"value": 115, "unit": "km/h"}
